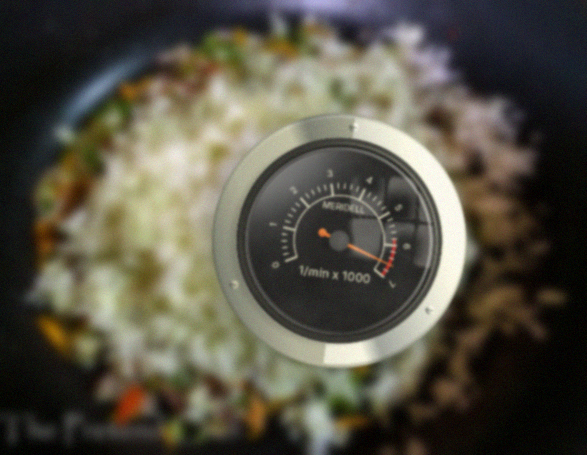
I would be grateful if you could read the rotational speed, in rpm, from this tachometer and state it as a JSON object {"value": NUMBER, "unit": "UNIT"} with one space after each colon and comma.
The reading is {"value": 6600, "unit": "rpm"}
